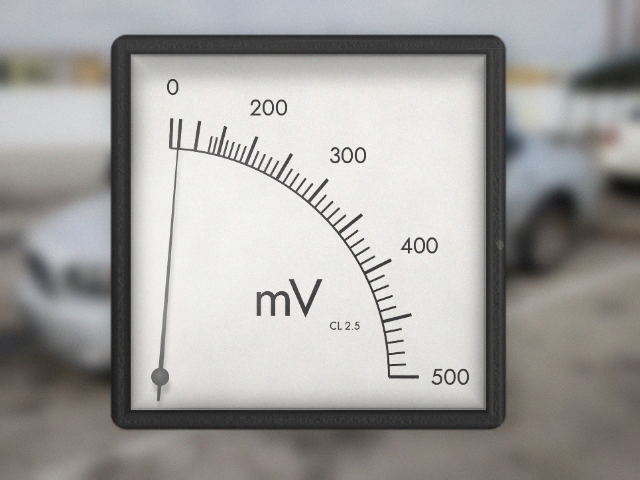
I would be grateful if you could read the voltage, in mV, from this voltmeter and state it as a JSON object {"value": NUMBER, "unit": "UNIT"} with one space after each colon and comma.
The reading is {"value": 50, "unit": "mV"}
